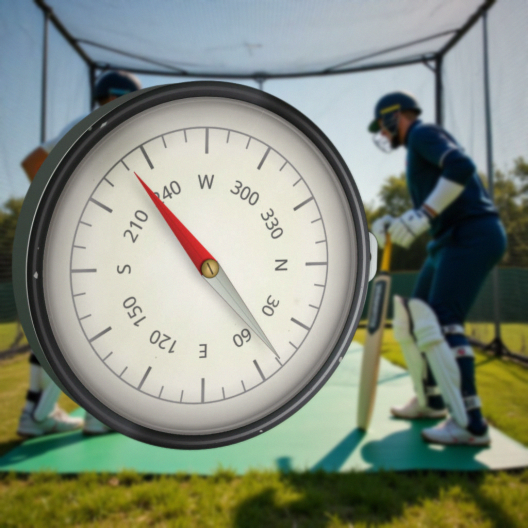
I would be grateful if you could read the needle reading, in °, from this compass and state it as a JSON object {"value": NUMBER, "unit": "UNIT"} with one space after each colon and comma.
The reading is {"value": 230, "unit": "°"}
